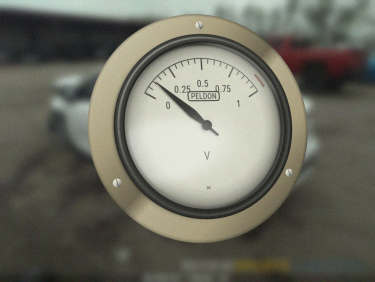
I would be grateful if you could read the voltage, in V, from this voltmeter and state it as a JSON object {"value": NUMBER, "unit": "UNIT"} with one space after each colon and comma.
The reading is {"value": 0.1, "unit": "V"}
